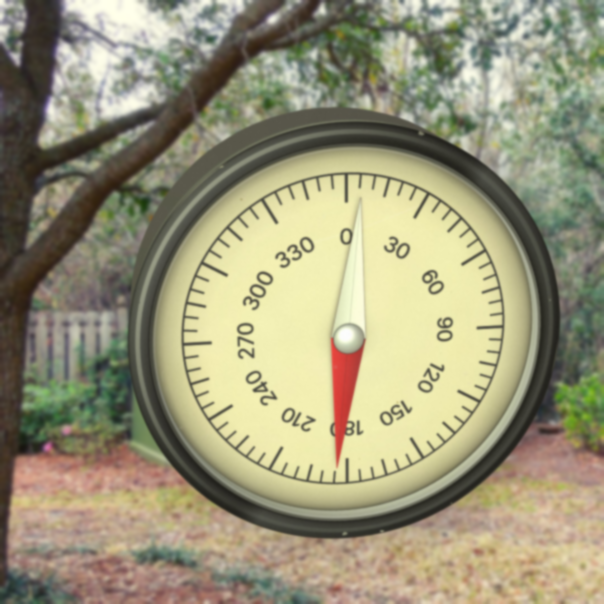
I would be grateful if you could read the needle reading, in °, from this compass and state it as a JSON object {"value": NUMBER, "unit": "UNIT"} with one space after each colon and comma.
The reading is {"value": 185, "unit": "°"}
